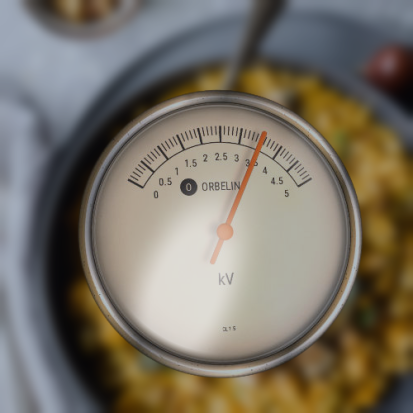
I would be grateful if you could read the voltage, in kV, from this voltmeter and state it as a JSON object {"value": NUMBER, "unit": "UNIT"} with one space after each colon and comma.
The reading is {"value": 3.5, "unit": "kV"}
